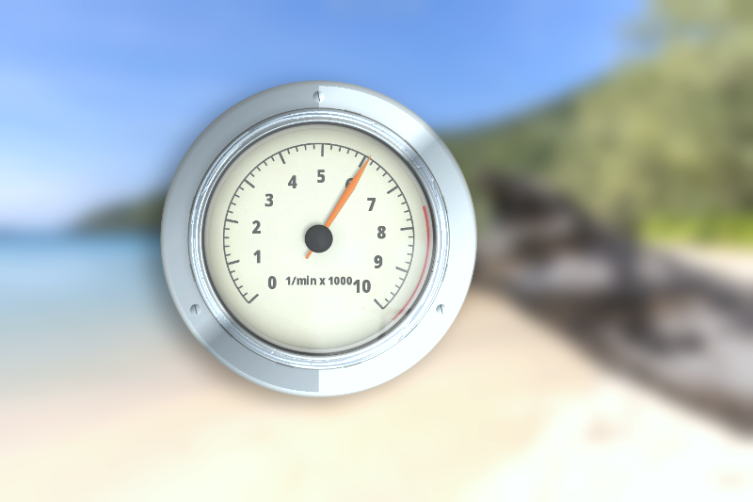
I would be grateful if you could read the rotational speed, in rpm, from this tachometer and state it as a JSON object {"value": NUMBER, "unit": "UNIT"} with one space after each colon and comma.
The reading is {"value": 6100, "unit": "rpm"}
